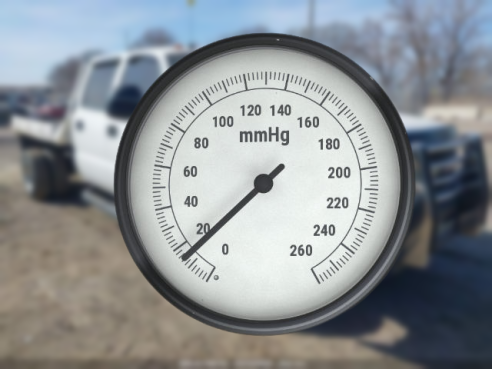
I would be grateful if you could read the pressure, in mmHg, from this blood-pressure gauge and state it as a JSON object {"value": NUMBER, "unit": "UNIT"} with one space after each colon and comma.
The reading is {"value": 14, "unit": "mmHg"}
